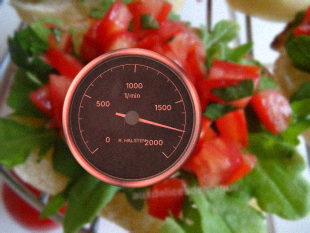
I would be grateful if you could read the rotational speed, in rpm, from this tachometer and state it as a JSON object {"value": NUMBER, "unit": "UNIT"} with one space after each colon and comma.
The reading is {"value": 1750, "unit": "rpm"}
